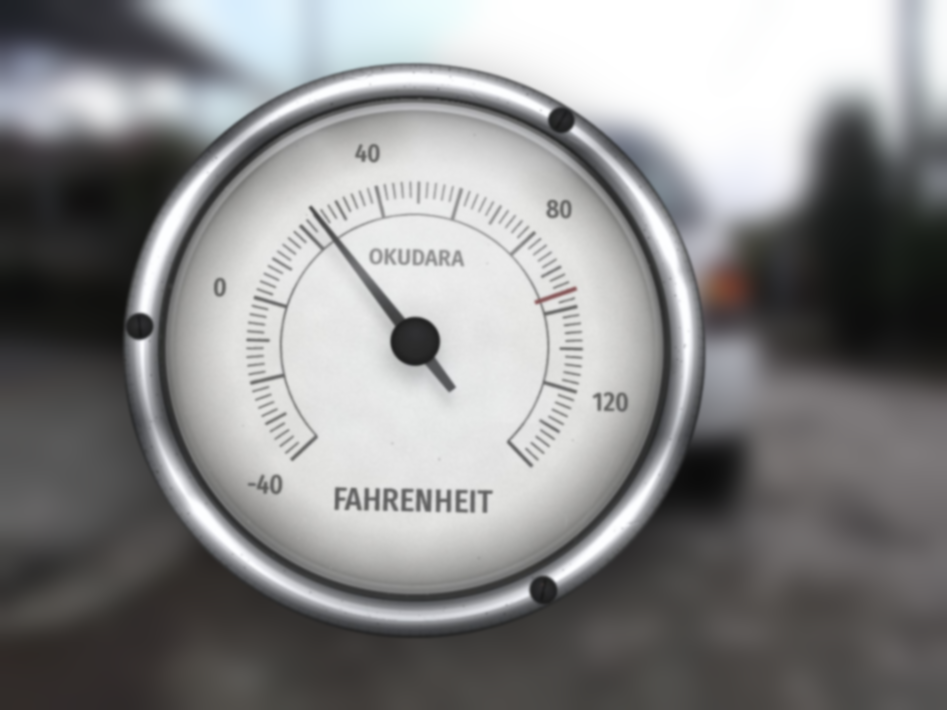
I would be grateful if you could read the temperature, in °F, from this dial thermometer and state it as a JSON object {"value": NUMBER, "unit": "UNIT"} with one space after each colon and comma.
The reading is {"value": 24, "unit": "°F"}
